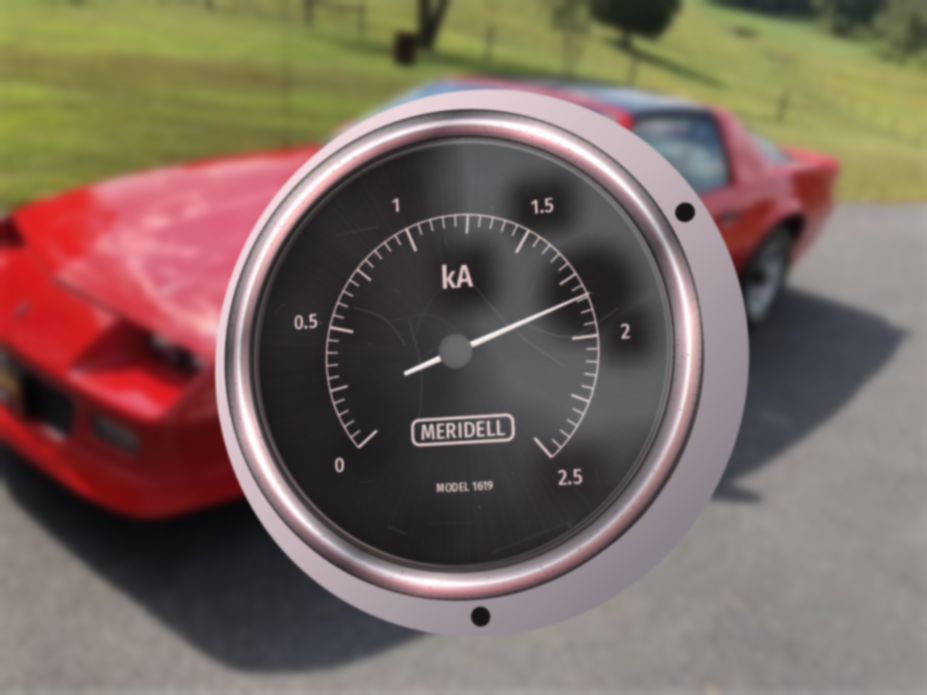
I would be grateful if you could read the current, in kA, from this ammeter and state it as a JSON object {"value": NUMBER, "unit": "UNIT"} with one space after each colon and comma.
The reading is {"value": 1.85, "unit": "kA"}
